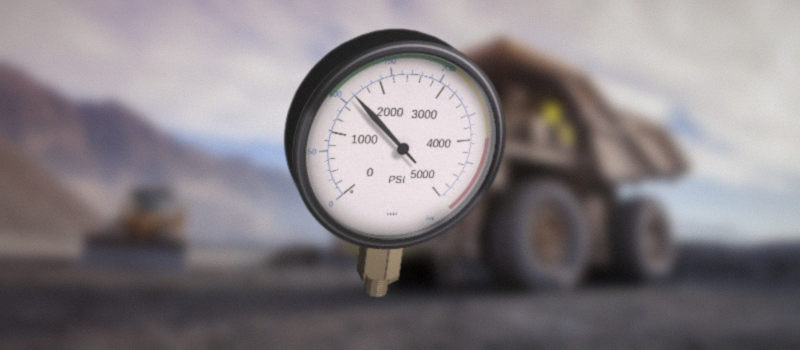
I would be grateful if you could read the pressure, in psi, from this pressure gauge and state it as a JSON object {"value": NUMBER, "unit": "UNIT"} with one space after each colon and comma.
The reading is {"value": 1600, "unit": "psi"}
